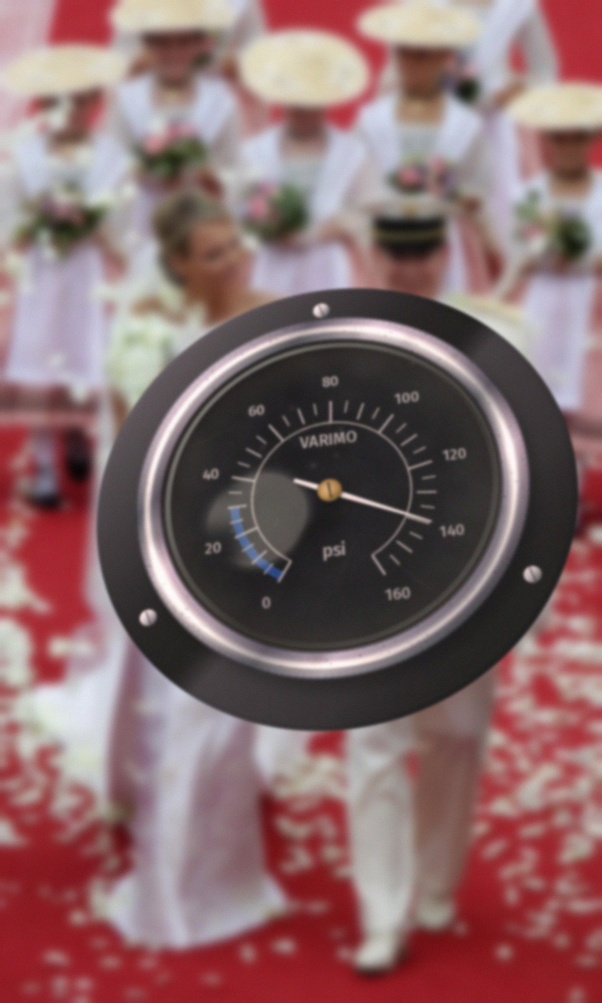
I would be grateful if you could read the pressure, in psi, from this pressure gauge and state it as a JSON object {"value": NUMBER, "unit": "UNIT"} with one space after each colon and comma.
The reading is {"value": 140, "unit": "psi"}
